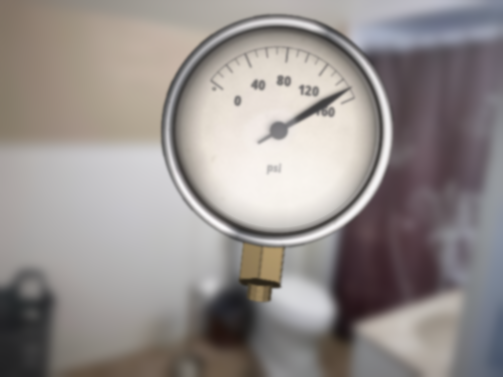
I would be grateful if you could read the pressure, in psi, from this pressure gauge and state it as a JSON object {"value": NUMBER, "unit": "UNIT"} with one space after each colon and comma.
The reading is {"value": 150, "unit": "psi"}
